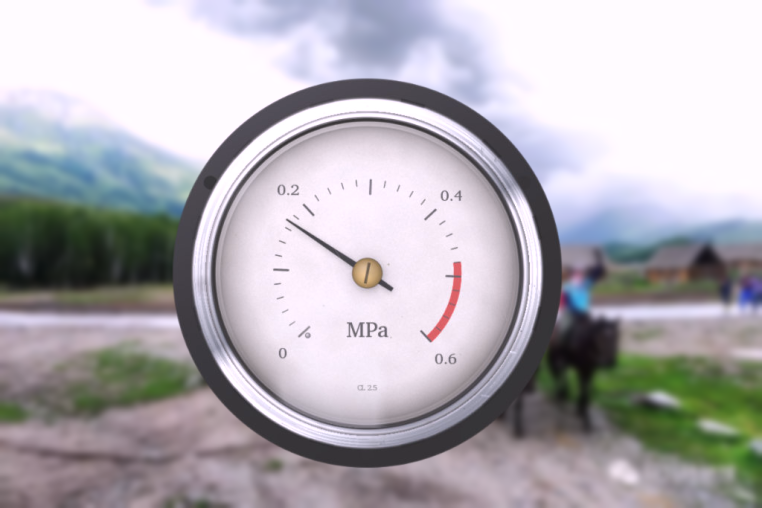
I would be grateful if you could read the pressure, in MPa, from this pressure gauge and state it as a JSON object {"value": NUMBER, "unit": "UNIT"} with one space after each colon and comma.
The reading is {"value": 0.17, "unit": "MPa"}
